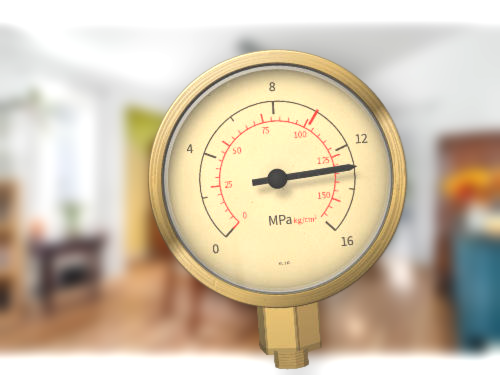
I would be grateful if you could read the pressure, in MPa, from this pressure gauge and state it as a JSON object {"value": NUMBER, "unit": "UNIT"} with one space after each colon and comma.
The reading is {"value": 13, "unit": "MPa"}
